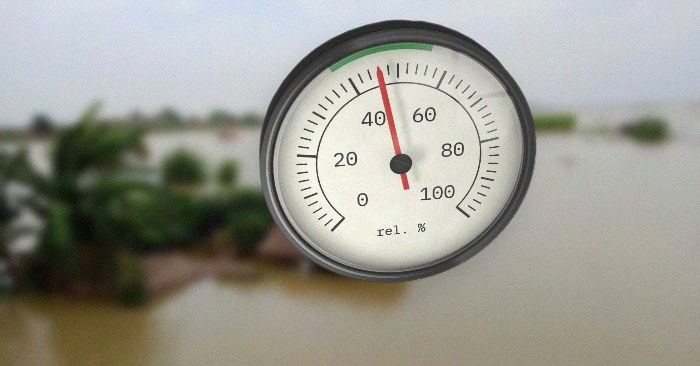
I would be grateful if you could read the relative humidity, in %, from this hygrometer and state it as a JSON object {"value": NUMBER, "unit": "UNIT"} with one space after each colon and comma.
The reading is {"value": 46, "unit": "%"}
